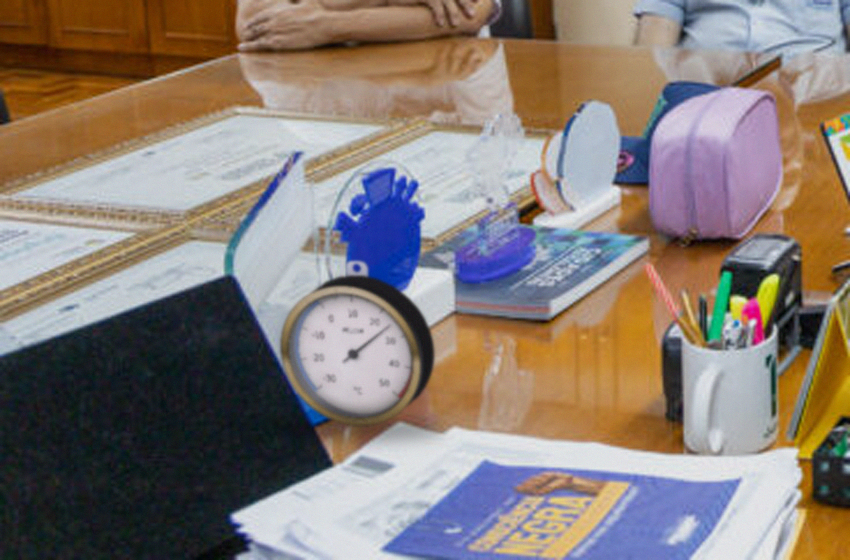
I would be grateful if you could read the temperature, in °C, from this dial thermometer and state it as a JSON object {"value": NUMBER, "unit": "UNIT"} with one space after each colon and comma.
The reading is {"value": 25, "unit": "°C"}
